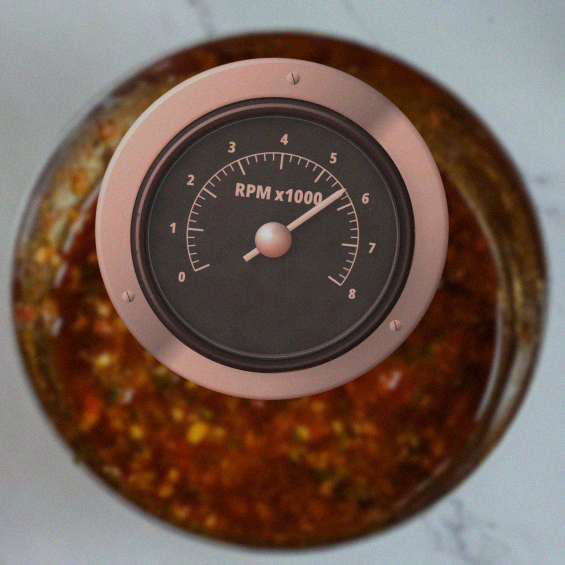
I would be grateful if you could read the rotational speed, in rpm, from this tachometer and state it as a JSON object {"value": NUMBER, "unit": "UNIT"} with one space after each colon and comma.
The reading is {"value": 5600, "unit": "rpm"}
